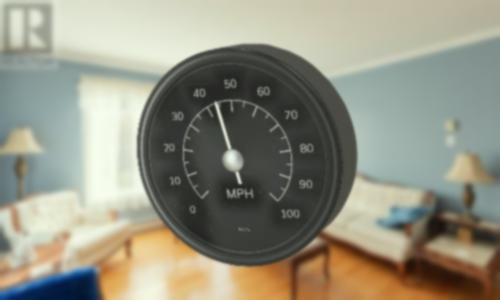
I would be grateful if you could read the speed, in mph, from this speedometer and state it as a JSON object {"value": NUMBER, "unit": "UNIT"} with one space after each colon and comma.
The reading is {"value": 45, "unit": "mph"}
